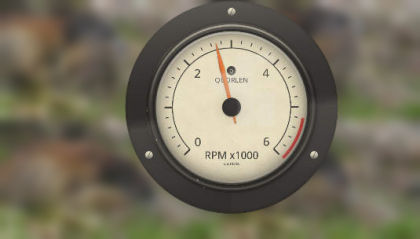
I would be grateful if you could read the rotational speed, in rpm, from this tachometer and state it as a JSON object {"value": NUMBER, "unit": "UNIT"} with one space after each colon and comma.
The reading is {"value": 2700, "unit": "rpm"}
